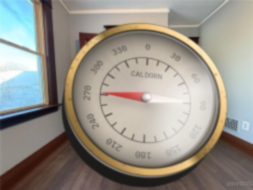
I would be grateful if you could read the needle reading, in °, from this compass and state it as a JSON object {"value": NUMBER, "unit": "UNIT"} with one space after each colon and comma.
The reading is {"value": 270, "unit": "°"}
